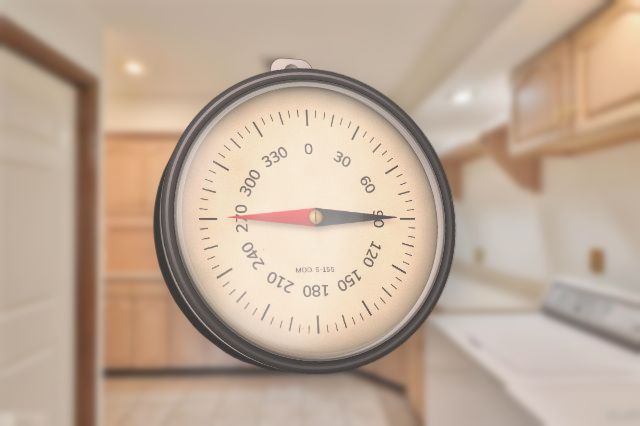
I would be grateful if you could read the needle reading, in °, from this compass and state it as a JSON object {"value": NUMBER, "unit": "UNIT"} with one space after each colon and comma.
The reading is {"value": 270, "unit": "°"}
